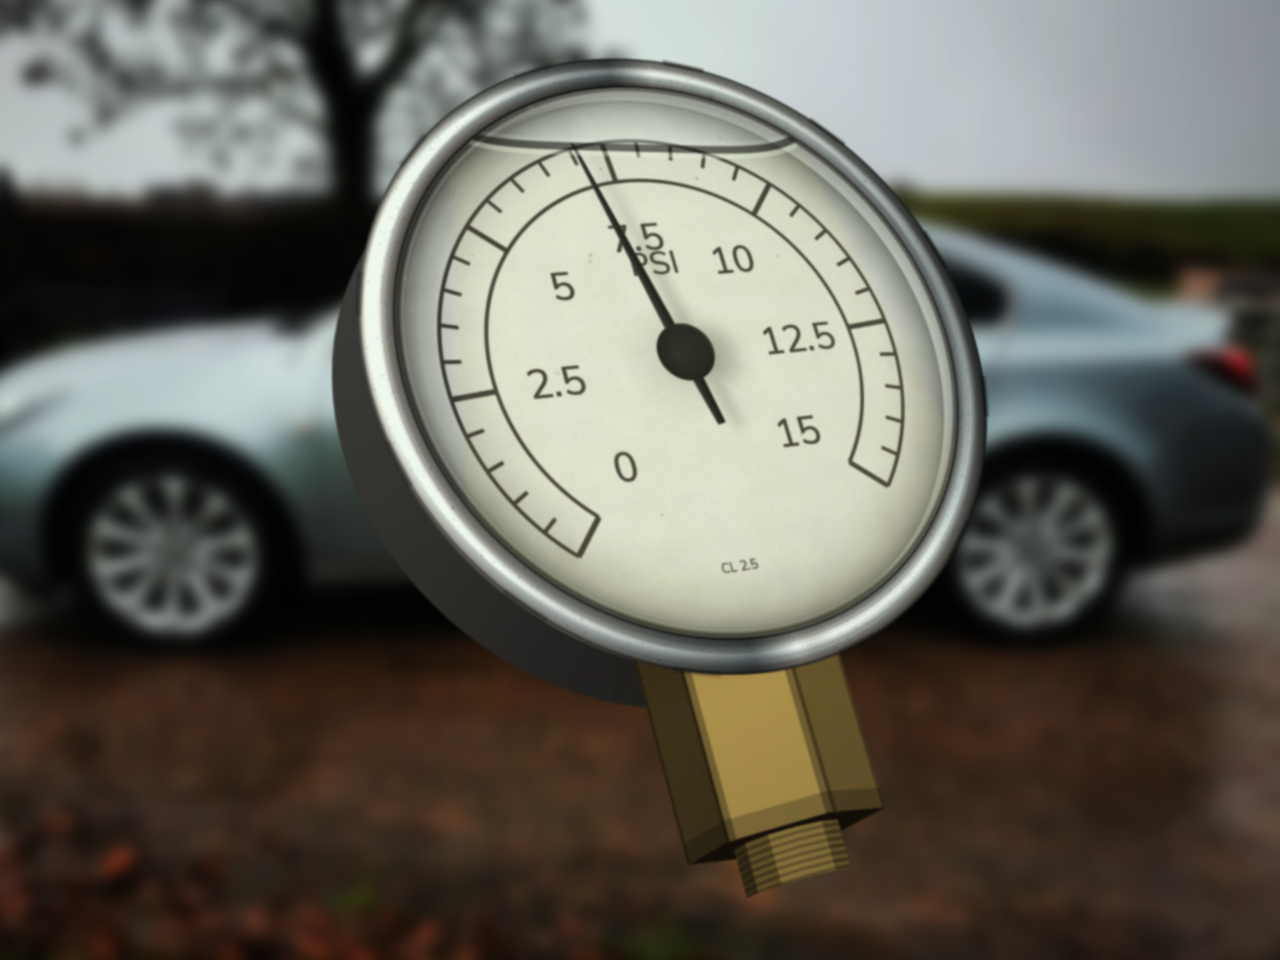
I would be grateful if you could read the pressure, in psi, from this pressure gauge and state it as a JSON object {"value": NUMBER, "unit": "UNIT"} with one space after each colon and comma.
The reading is {"value": 7, "unit": "psi"}
